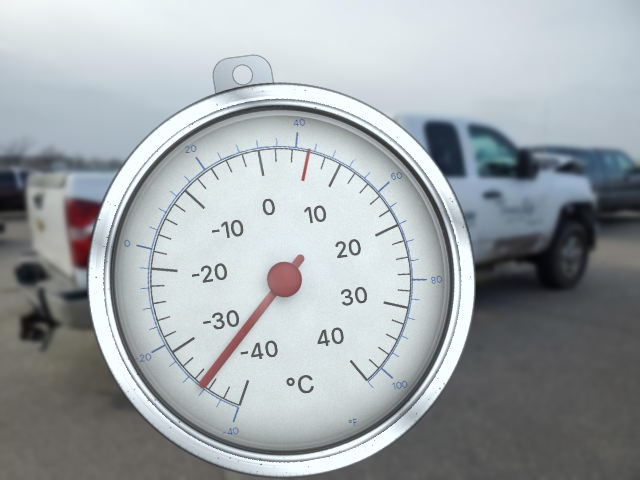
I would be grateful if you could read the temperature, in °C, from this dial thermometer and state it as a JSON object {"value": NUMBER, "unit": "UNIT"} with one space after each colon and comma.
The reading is {"value": -35, "unit": "°C"}
